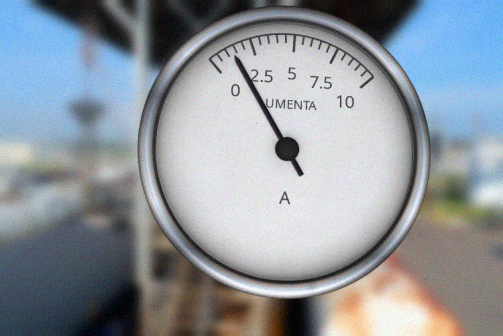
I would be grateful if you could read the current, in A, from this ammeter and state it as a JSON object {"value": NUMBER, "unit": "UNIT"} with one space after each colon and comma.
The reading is {"value": 1.25, "unit": "A"}
